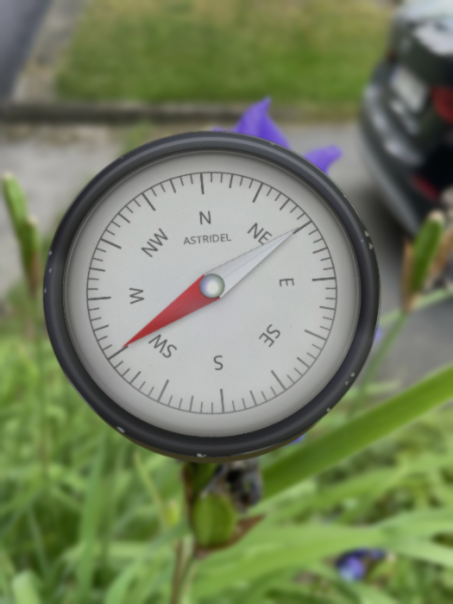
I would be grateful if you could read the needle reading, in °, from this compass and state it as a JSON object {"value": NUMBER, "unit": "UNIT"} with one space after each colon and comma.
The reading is {"value": 240, "unit": "°"}
